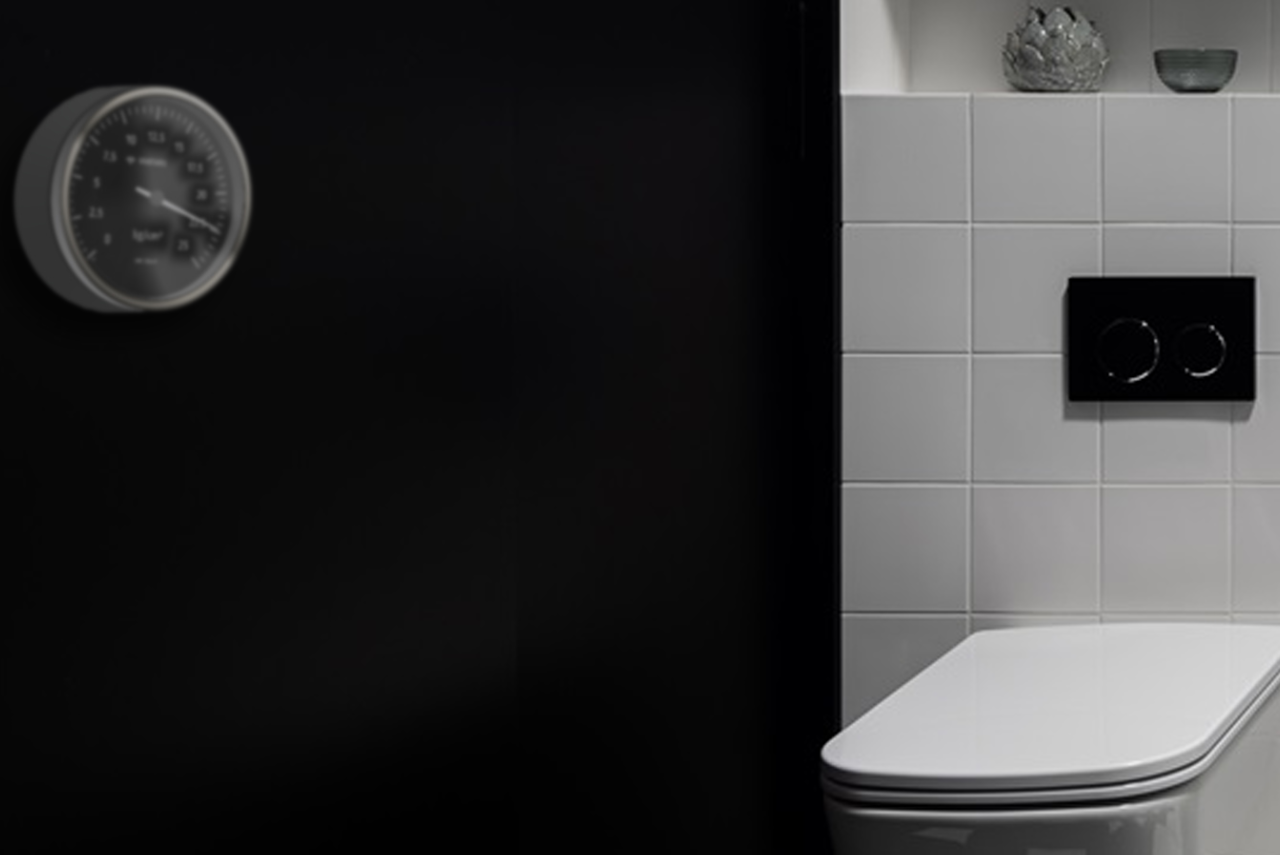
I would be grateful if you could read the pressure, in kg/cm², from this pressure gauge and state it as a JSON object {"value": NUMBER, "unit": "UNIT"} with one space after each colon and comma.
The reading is {"value": 22.5, "unit": "kg/cm²"}
